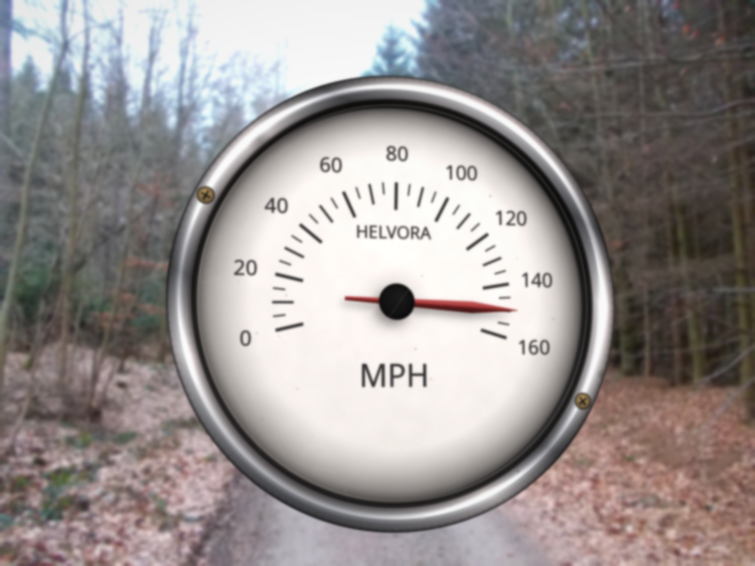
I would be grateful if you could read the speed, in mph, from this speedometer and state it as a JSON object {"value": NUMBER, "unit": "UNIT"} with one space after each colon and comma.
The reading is {"value": 150, "unit": "mph"}
